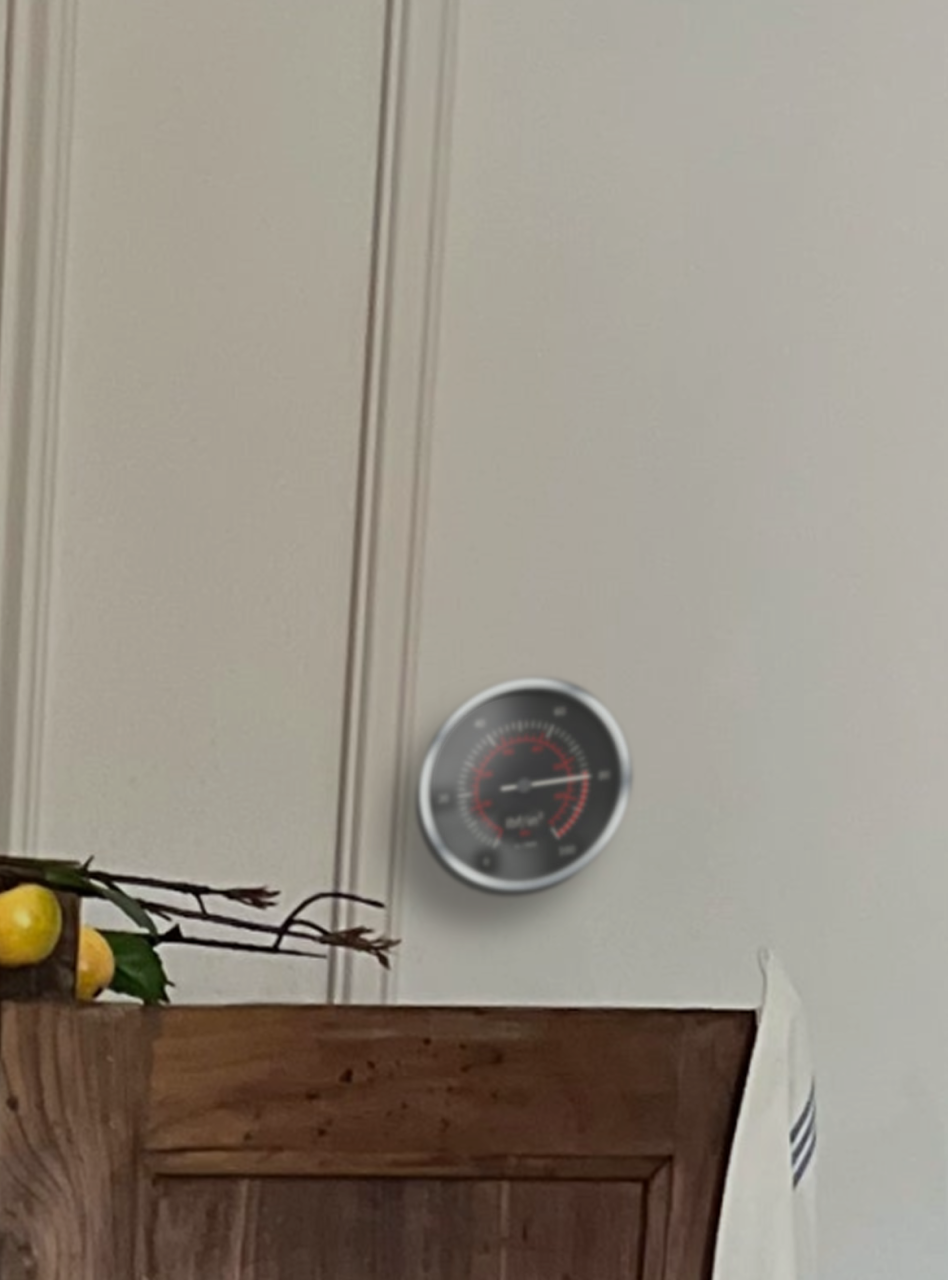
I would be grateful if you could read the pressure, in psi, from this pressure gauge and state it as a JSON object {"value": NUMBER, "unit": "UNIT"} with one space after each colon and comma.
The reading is {"value": 80, "unit": "psi"}
